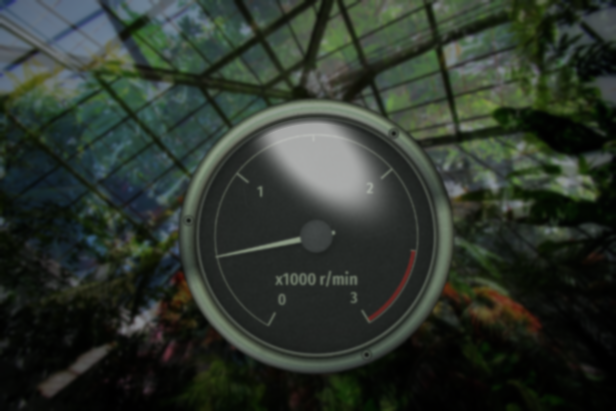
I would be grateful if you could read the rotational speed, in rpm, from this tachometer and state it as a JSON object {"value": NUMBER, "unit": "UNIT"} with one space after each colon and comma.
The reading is {"value": 500, "unit": "rpm"}
